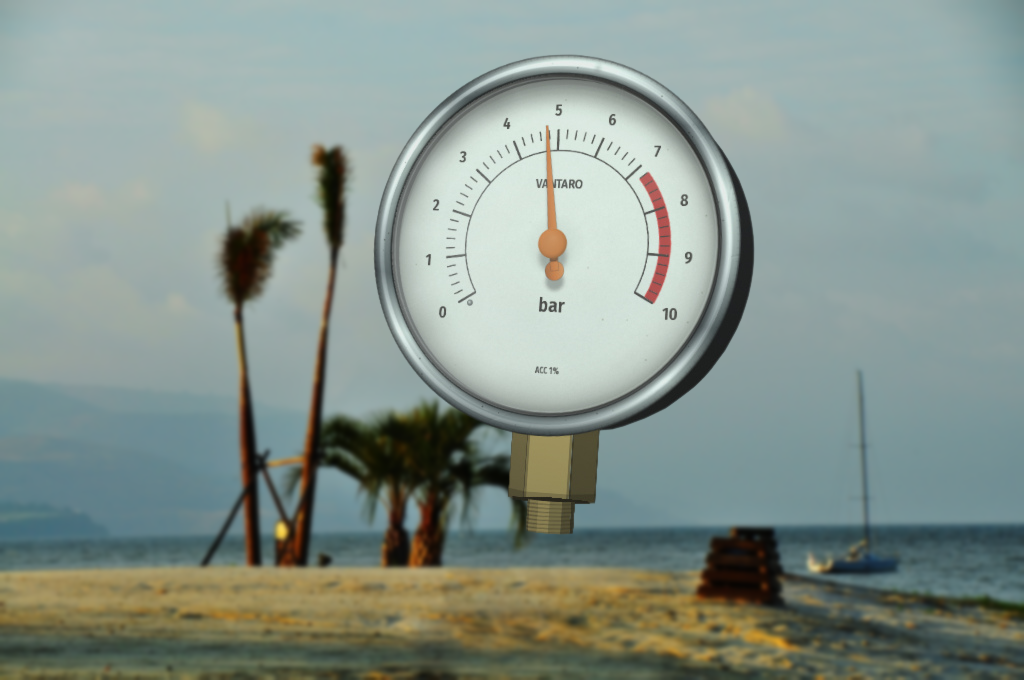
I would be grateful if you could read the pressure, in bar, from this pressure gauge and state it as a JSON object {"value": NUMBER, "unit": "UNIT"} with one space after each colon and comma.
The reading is {"value": 4.8, "unit": "bar"}
